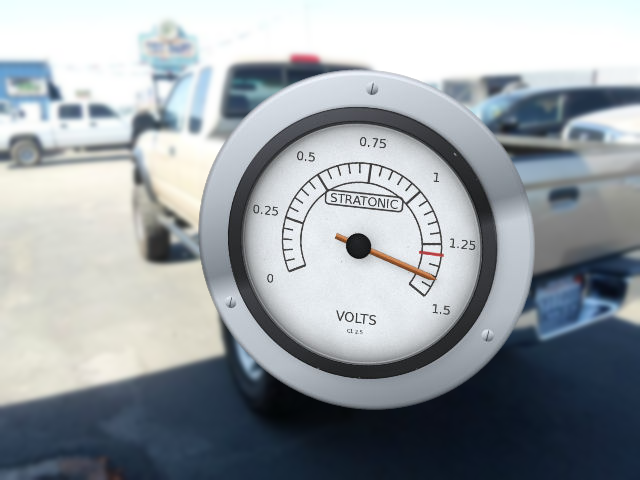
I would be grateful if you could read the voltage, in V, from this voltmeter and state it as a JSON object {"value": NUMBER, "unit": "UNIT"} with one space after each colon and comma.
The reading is {"value": 1.4, "unit": "V"}
